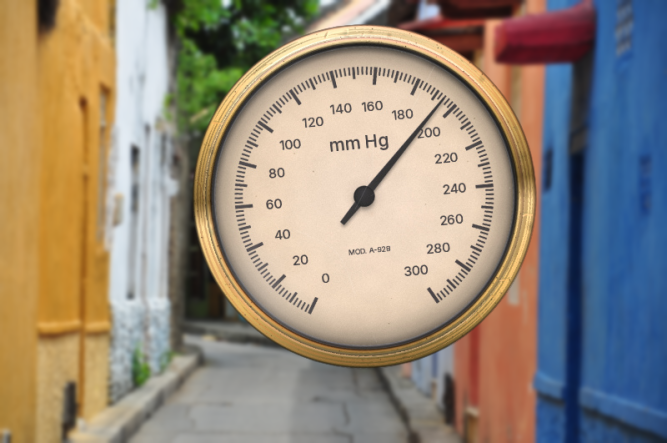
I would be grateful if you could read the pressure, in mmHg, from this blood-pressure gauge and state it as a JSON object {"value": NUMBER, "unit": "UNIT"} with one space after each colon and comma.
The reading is {"value": 194, "unit": "mmHg"}
